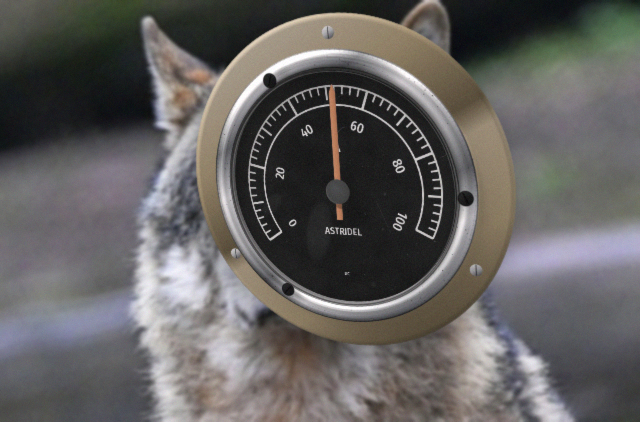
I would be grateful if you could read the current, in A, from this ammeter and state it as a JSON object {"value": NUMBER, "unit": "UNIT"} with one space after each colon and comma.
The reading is {"value": 52, "unit": "A"}
